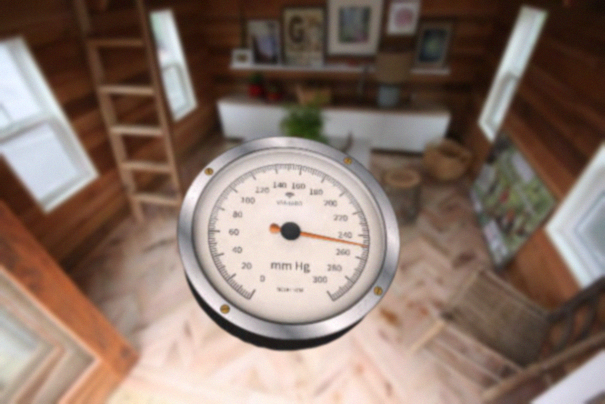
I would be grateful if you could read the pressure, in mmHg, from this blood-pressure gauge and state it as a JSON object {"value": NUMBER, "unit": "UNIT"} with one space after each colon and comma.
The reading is {"value": 250, "unit": "mmHg"}
